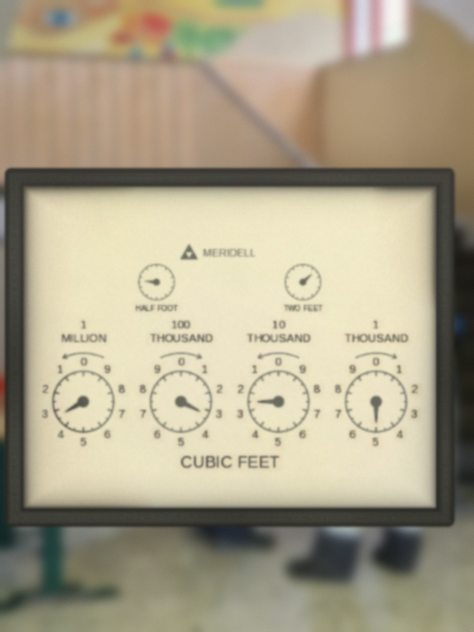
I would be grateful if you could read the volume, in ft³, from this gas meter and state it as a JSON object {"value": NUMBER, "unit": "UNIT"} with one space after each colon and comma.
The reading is {"value": 332500, "unit": "ft³"}
